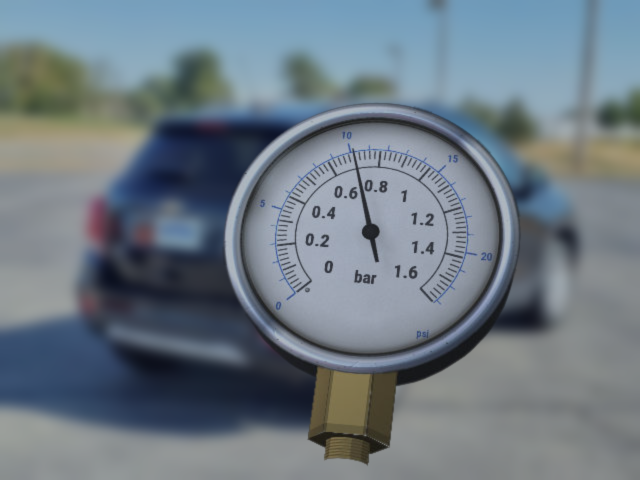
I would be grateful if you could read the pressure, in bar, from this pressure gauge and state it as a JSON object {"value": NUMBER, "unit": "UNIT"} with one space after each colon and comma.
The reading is {"value": 0.7, "unit": "bar"}
